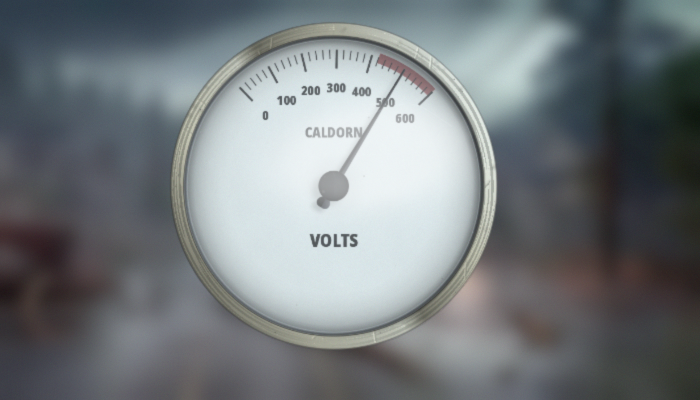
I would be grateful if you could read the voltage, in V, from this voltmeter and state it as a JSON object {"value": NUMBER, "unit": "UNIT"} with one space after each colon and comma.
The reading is {"value": 500, "unit": "V"}
